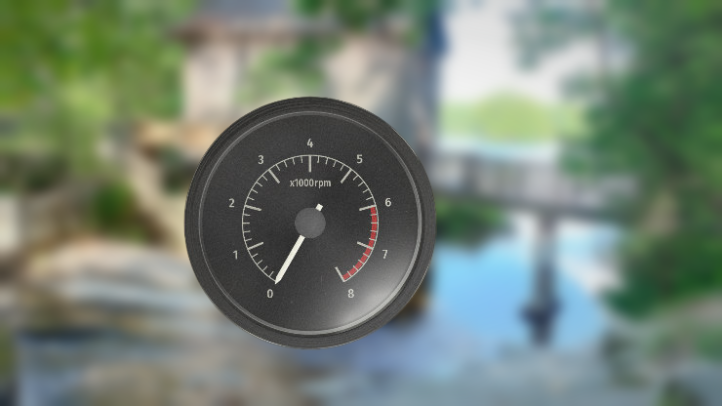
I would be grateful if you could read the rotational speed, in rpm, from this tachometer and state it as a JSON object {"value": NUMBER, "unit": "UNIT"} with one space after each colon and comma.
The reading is {"value": 0, "unit": "rpm"}
